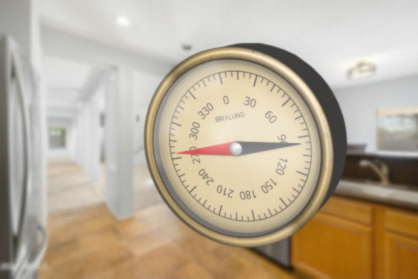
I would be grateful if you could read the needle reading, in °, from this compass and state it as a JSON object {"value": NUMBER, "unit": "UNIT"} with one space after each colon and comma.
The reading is {"value": 275, "unit": "°"}
